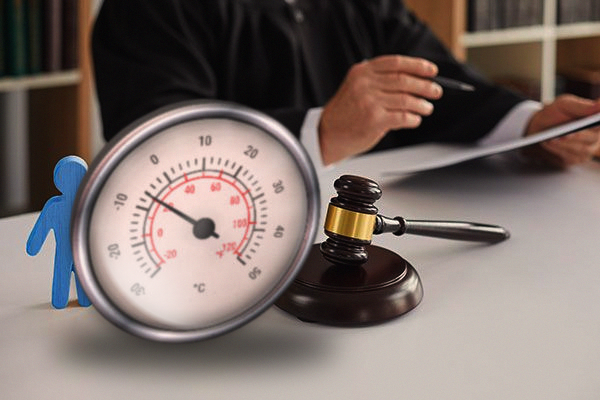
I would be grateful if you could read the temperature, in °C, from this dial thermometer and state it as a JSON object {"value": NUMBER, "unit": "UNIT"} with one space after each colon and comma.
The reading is {"value": -6, "unit": "°C"}
